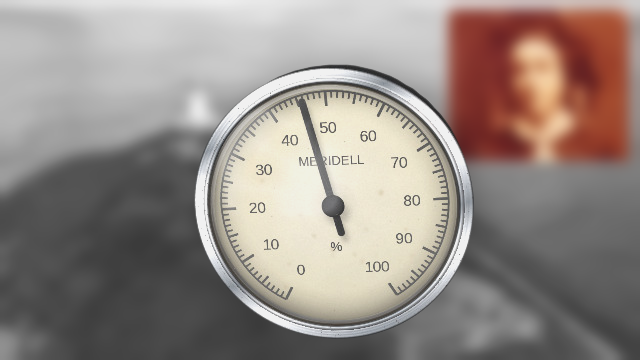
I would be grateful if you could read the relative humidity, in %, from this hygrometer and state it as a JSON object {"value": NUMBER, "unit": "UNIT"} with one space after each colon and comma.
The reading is {"value": 46, "unit": "%"}
